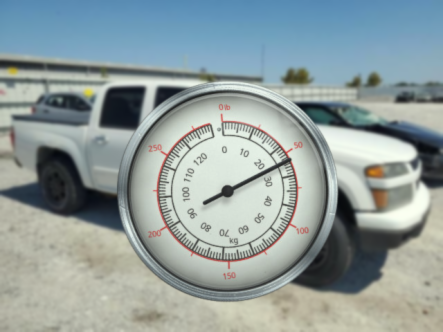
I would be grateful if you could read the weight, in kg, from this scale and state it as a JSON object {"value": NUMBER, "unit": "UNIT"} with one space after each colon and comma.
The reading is {"value": 25, "unit": "kg"}
